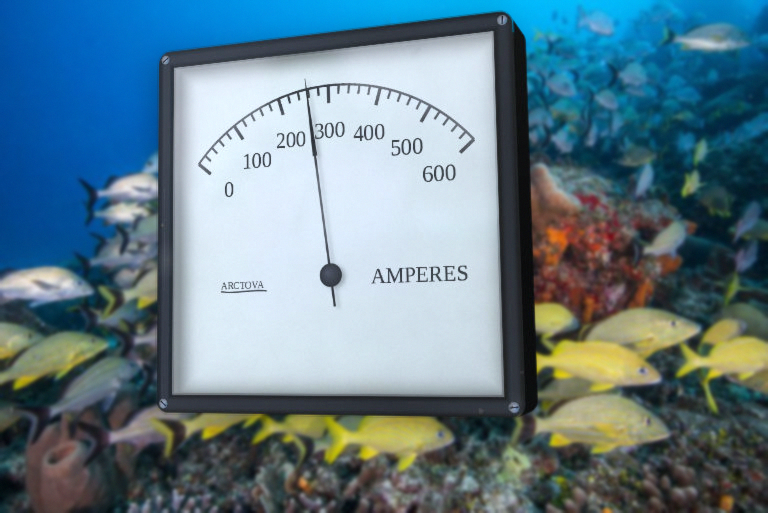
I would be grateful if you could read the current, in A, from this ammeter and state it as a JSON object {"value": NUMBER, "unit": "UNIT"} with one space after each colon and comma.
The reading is {"value": 260, "unit": "A"}
